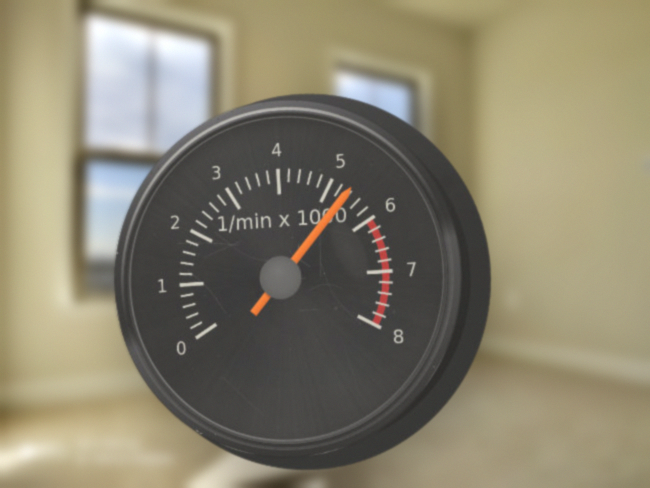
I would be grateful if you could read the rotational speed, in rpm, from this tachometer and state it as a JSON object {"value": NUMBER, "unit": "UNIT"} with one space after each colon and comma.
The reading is {"value": 5400, "unit": "rpm"}
